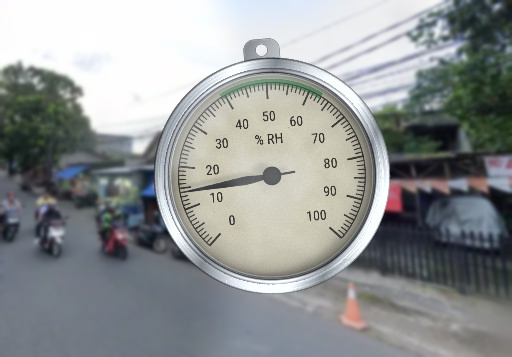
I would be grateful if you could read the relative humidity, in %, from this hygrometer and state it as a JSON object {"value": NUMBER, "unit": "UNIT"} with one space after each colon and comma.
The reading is {"value": 14, "unit": "%"}
